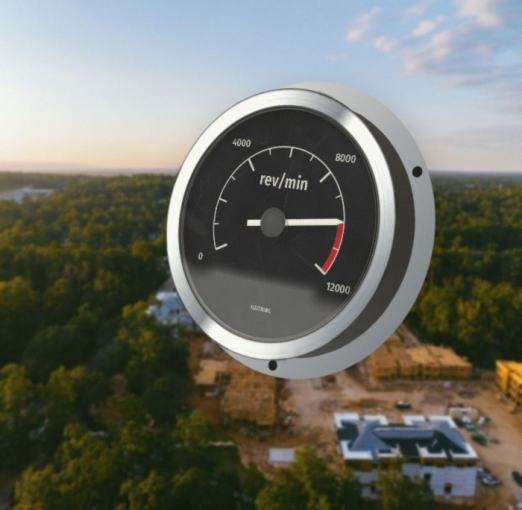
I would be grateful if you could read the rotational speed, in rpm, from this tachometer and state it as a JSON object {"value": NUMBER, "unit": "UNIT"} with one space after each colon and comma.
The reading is {"value": 10000, "unit": "rpm"}
